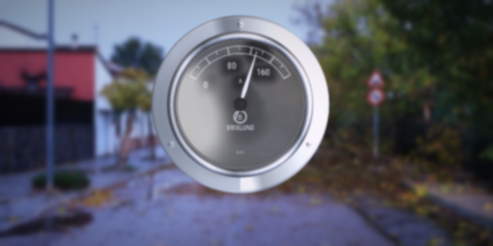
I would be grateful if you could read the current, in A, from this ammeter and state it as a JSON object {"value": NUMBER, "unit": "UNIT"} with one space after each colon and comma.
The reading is {"value": 130, "unit": "A"}
